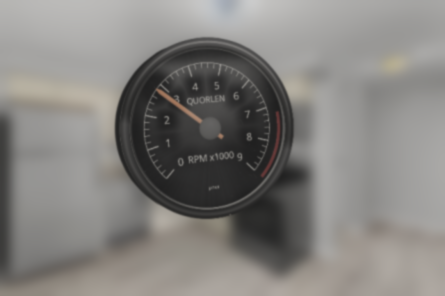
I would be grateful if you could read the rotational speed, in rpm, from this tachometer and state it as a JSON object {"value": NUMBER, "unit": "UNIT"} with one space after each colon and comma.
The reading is {"value": 2800, "unit": "rpm"}
